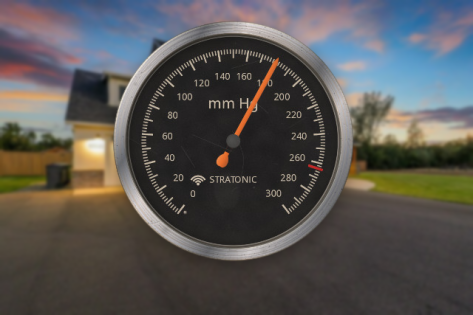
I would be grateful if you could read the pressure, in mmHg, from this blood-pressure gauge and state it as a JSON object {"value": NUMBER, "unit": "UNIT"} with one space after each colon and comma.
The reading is {"value": 180, "unit": "mmHg"}
